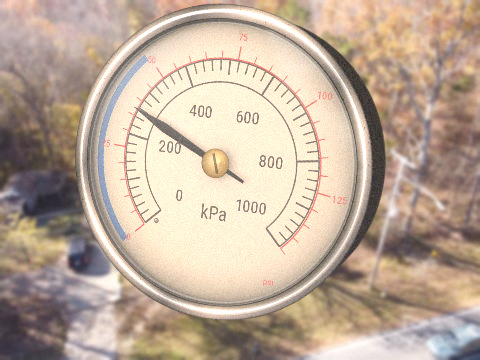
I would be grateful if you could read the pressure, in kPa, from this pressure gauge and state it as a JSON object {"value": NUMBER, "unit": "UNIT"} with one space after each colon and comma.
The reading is {"value": 260, "unit": "kPa"}
